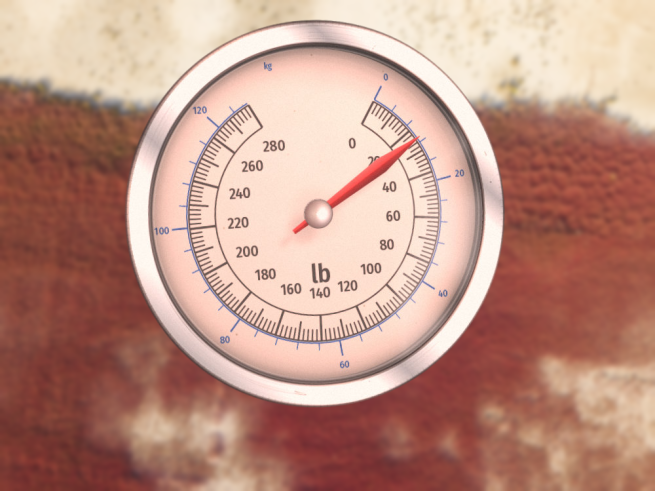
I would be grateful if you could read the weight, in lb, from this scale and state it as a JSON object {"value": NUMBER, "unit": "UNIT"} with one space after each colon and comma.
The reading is {"value": 24, "unit": "lb"}
